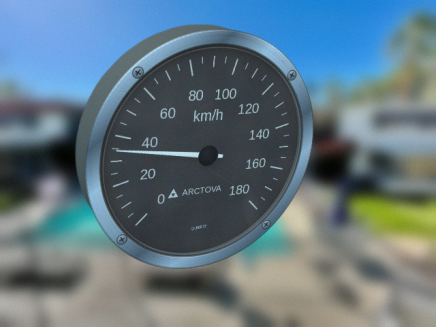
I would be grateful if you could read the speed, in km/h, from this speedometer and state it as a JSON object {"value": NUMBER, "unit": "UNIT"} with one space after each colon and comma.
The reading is {"value": 35, "unit": "km/h"}
